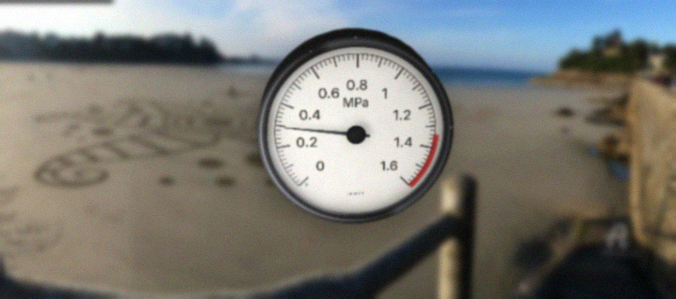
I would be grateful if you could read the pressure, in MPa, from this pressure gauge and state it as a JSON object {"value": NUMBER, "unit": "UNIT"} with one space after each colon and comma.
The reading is {"value": 0.3, "unit": "MPa"}
